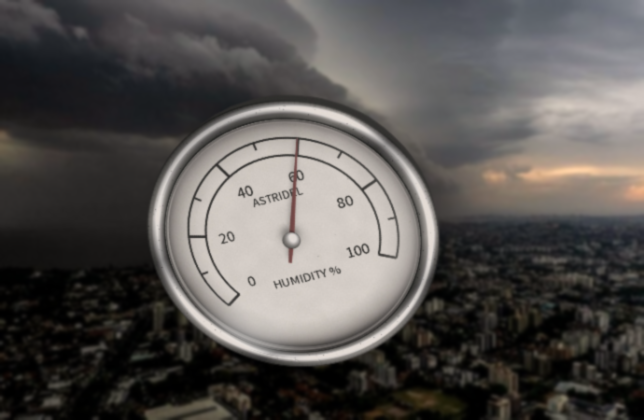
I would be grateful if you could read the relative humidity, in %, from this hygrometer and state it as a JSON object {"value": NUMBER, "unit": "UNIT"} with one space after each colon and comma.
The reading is {"value": 60, "unit": "%"}
